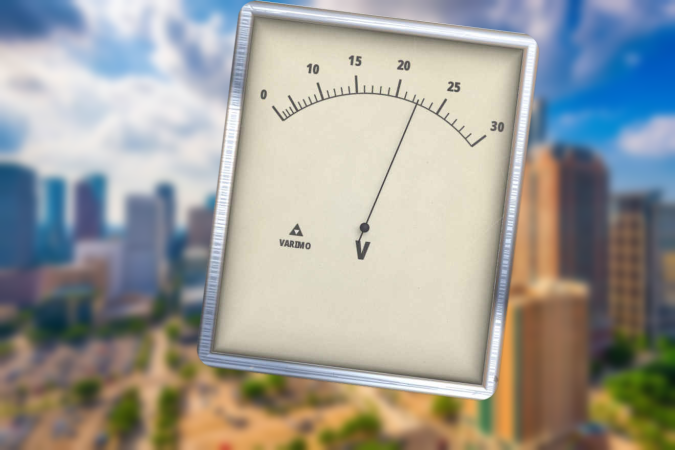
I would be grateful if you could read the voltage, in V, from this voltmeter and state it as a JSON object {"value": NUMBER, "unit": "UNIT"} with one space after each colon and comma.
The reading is {"value": 22.5, "unit": "V"}
